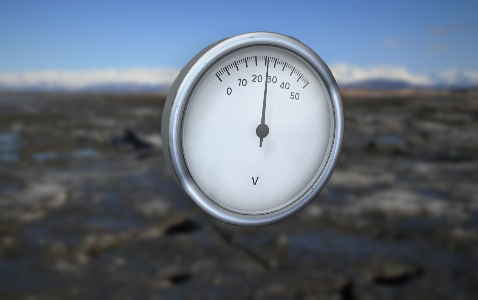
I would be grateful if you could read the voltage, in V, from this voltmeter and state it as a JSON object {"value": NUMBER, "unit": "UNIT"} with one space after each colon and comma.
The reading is {"value": 25, "unit": "V"}
